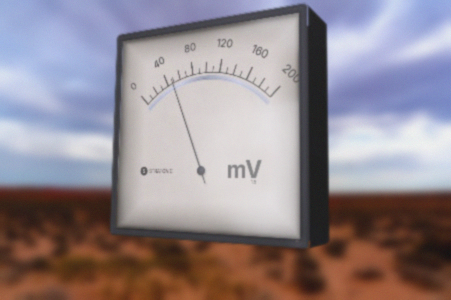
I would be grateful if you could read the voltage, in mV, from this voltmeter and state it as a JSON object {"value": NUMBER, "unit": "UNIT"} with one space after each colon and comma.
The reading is {"value": 50, "unit": "mV"}
